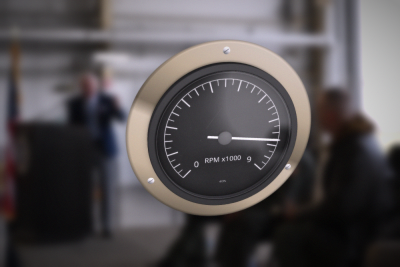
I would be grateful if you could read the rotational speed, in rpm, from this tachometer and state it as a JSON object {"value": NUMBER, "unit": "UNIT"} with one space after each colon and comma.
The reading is {"value": 7750, "unit": "rpm"}
